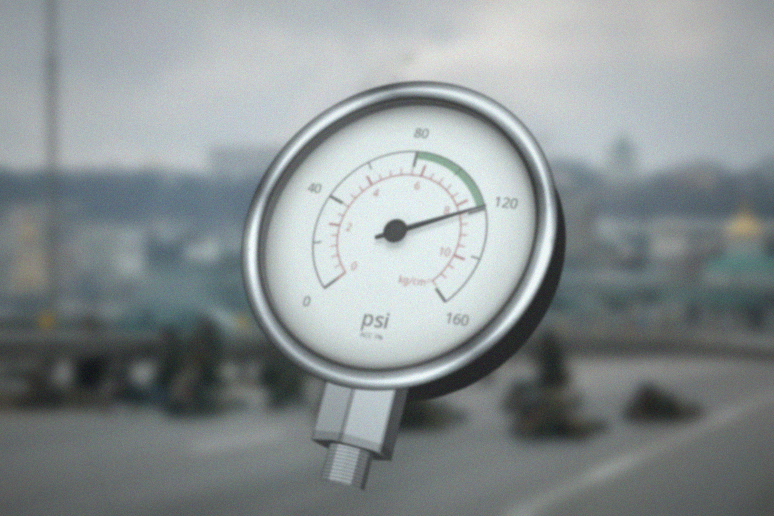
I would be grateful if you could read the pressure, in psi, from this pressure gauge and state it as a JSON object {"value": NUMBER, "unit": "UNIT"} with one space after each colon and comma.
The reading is {"value": 120, "unit": "psi"}
